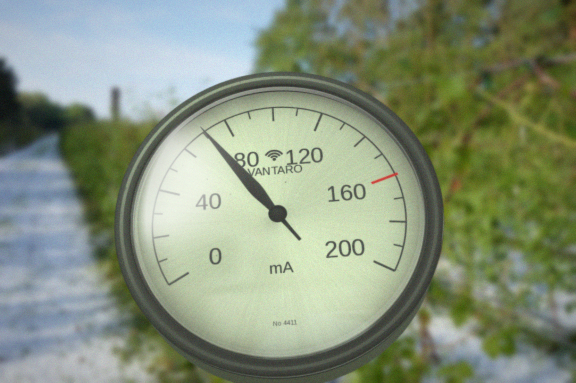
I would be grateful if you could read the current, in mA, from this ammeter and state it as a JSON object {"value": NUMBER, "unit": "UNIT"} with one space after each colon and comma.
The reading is {"value": 70, "unit": "mA"}
